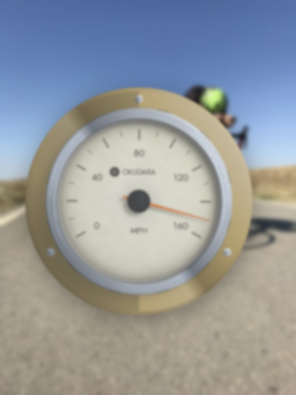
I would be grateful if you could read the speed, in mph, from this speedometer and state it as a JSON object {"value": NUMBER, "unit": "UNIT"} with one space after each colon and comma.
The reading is {"value": 150, "unit": "mph"}
